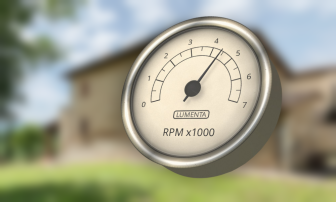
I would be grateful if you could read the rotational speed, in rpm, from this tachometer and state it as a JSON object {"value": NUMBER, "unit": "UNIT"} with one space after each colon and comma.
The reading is {"value": 4500, "unit": "rpm"}
